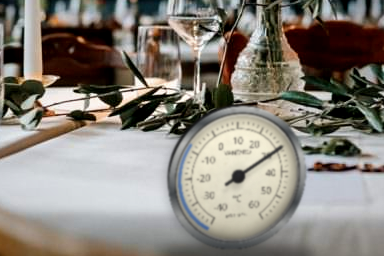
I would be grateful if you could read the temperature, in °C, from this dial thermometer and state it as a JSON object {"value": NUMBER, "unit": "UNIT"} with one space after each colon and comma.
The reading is {"value": 30, "unit": "°C"}
